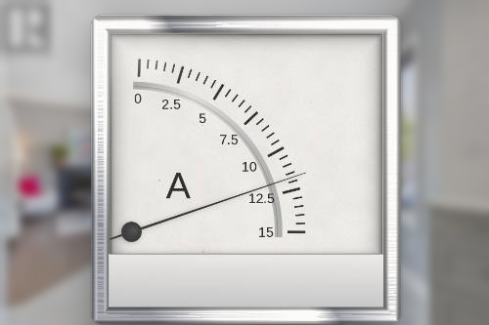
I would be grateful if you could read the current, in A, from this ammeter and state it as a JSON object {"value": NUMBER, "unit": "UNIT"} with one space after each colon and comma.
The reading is {"value": 11.75, "unit": "A"}
